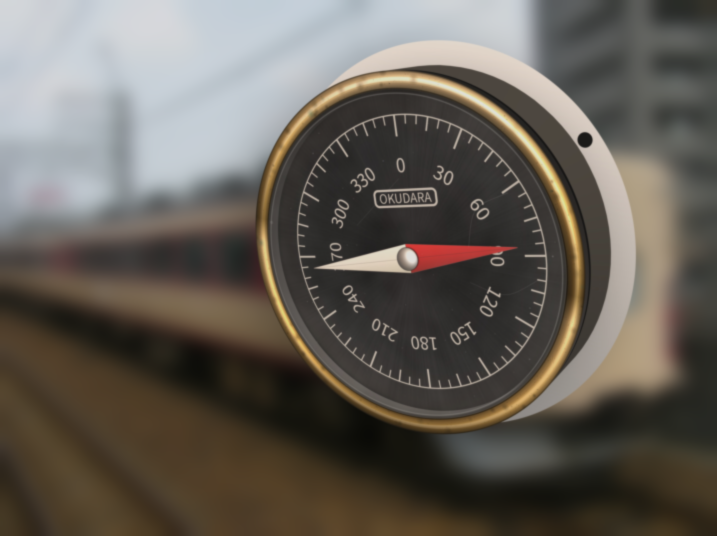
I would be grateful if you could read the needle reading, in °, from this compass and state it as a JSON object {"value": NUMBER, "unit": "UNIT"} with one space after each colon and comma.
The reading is {"value": 85, "unit": "°"}
